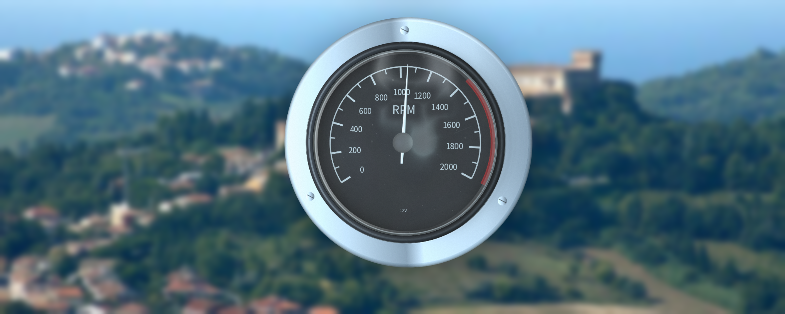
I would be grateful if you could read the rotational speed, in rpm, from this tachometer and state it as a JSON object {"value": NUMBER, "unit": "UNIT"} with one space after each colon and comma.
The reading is {"value": 1050, "unit": "rpm"}
